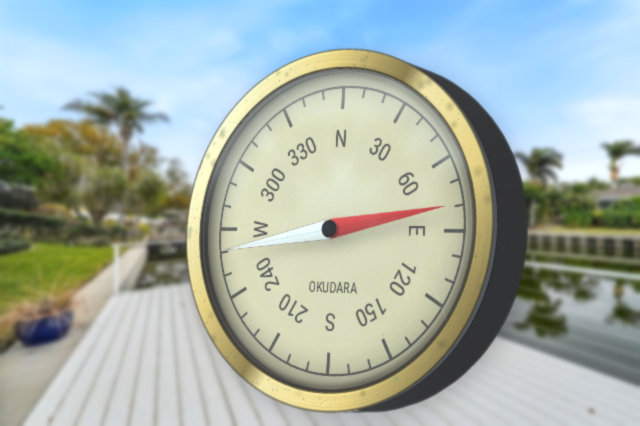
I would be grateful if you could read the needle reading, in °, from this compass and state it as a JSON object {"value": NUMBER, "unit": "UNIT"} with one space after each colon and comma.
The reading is {"value": 80, "unit": "°"}
